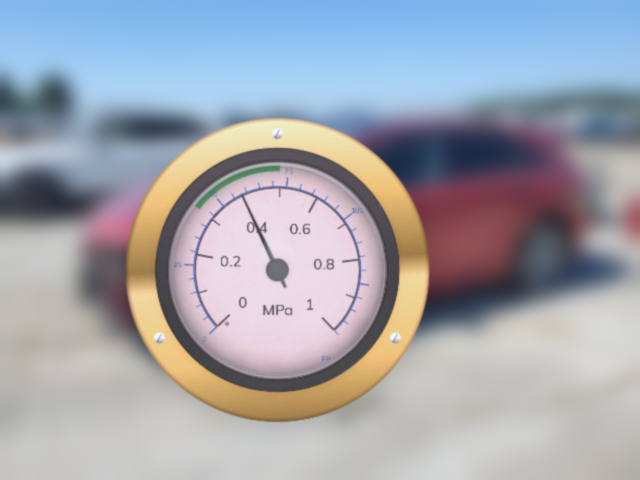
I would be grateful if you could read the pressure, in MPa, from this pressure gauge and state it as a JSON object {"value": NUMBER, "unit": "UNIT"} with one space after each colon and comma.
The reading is {"value": 0.4, "unit": "MPa"}
